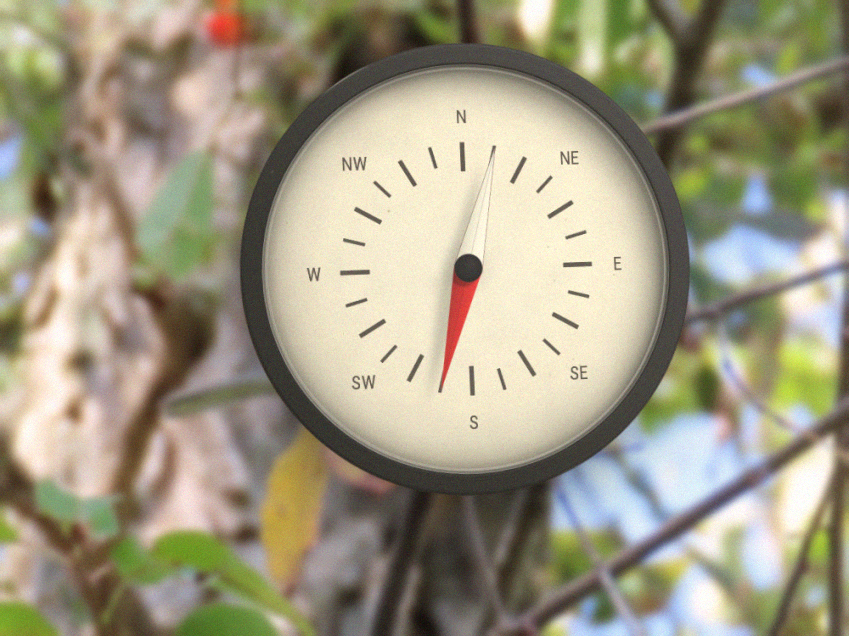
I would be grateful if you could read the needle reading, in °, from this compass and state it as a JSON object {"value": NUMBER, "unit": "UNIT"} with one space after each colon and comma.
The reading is {"value": 195, "unit": "°"}
